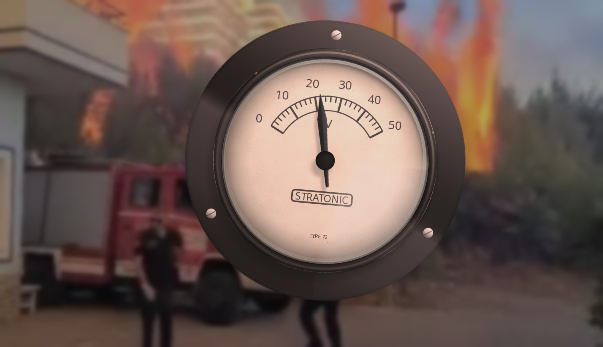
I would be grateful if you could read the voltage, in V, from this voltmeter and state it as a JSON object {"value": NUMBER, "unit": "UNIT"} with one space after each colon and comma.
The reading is {"value": 22, "unit": "V"}
